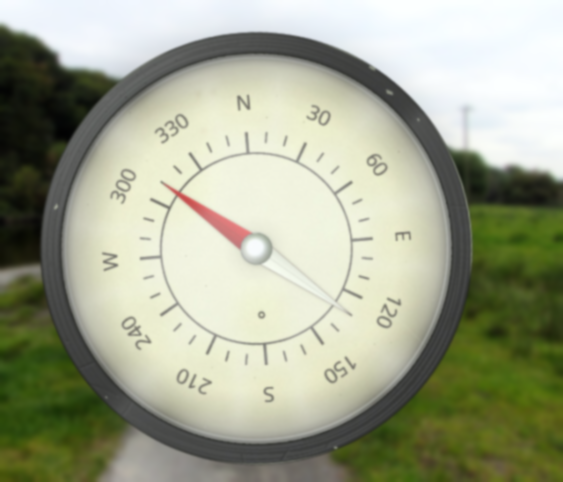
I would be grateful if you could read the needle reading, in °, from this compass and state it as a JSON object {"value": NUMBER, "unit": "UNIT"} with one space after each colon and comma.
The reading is {"value": 310, "unit": "°"}
